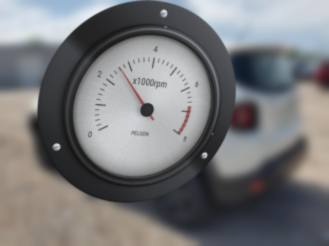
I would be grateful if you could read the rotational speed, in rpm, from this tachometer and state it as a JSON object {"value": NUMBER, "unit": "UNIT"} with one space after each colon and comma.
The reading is {"value": 2600, "unit": "rpm"}
